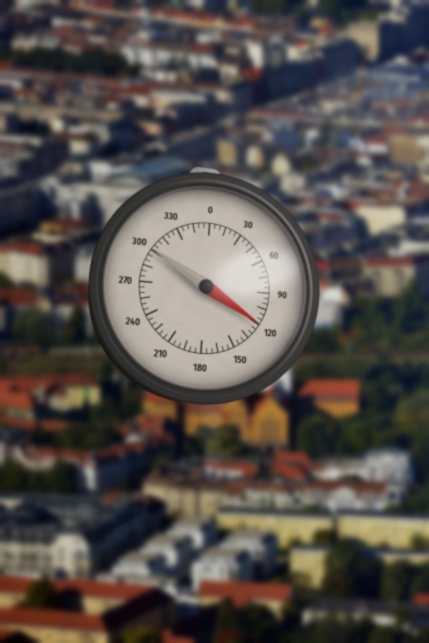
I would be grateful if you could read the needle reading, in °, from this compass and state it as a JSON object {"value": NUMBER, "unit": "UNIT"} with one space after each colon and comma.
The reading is {"value": 120, "unit": "°"}
